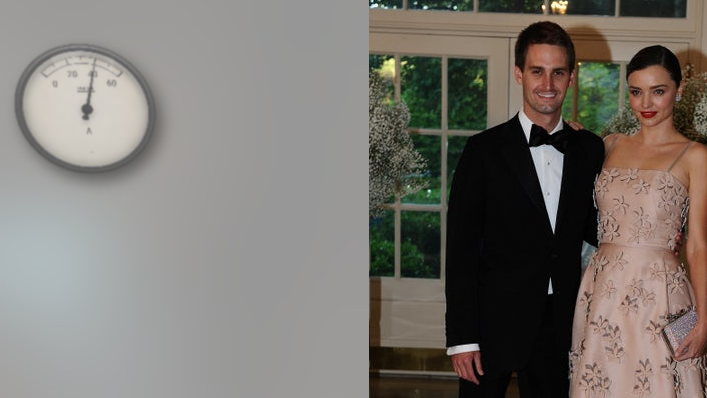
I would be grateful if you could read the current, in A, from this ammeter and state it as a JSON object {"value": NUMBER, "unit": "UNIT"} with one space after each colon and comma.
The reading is {"value": 40, "unit": "A"}
